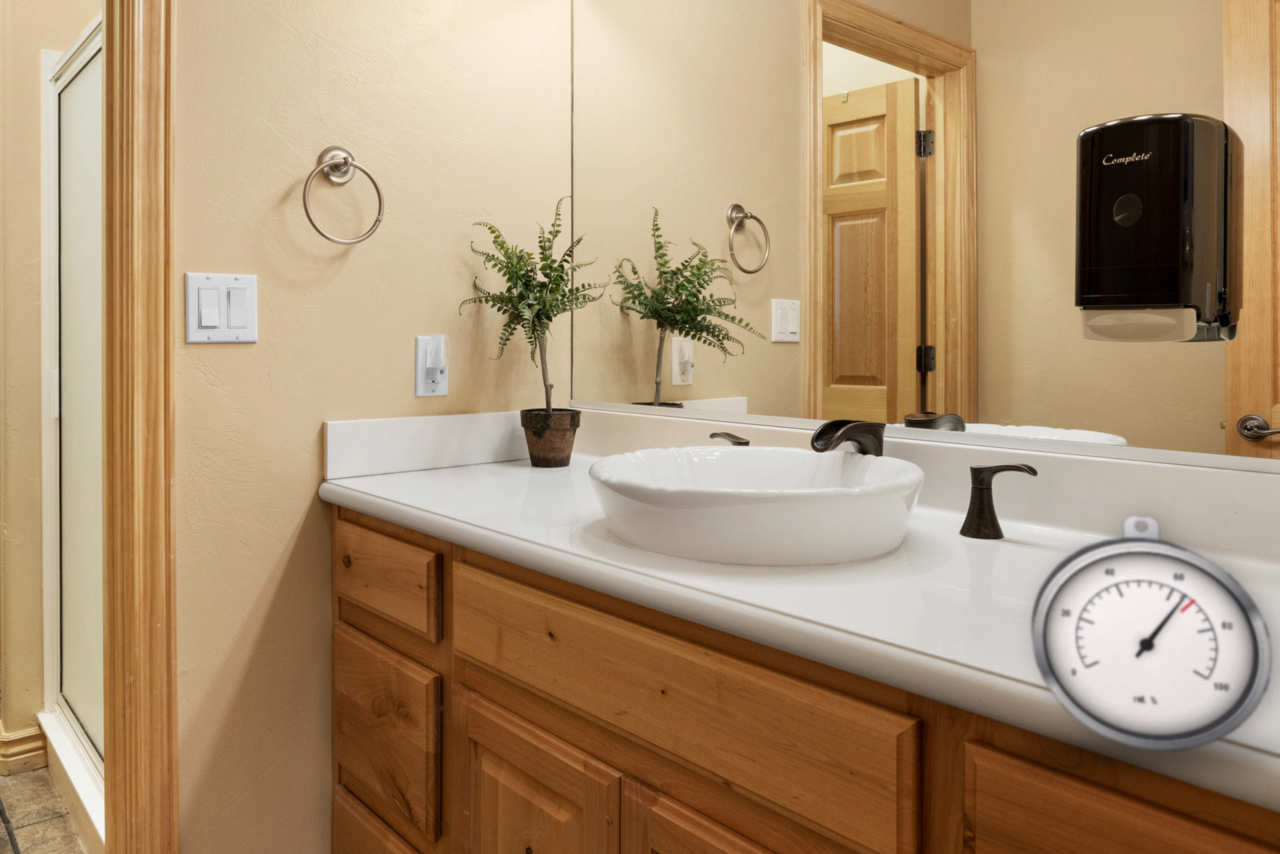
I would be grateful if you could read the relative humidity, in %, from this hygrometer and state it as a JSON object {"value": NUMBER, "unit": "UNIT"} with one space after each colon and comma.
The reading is {"value": 64, "unit": "%"}
